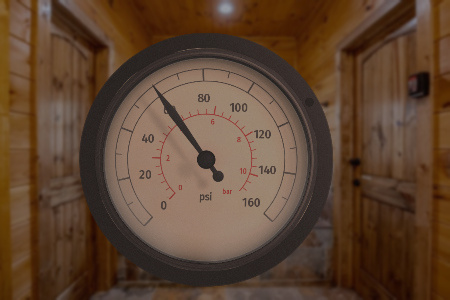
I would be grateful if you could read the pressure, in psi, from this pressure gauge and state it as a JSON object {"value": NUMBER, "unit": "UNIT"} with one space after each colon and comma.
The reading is {"value": 60, "unit": "psi"}
